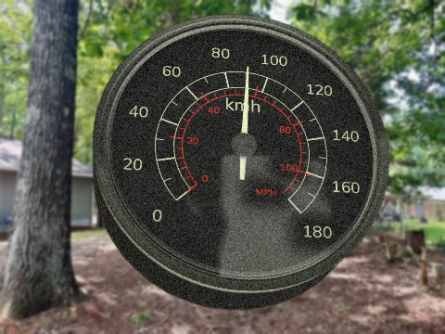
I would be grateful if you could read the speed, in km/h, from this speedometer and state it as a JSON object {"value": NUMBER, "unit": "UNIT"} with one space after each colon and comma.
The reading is {"value": 90, "unit": "km/h"}
